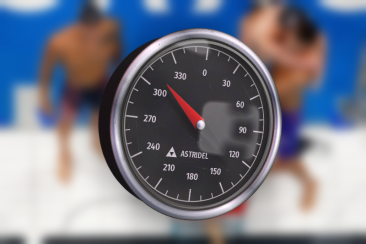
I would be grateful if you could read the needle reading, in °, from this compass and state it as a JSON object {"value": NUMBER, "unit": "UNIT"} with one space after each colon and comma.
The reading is {"value": 310, "unit": "°"}
